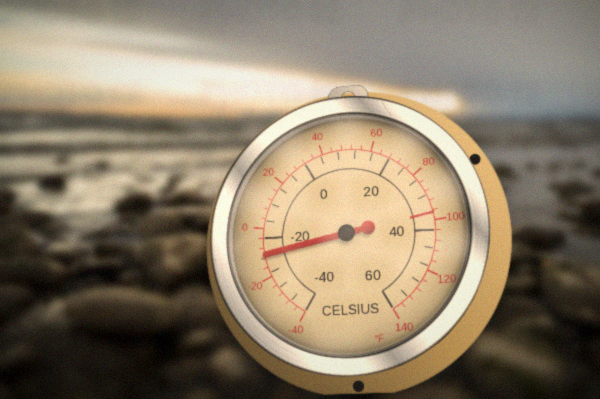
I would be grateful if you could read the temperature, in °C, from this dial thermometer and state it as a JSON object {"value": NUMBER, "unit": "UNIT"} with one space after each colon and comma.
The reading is {"value": -24, "unit": "°C"}
